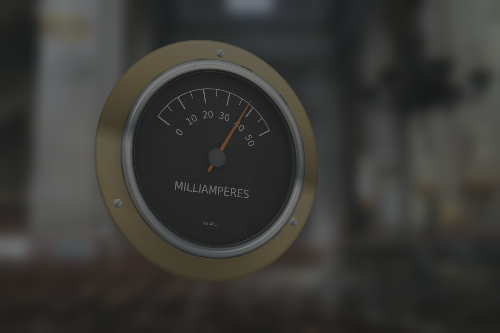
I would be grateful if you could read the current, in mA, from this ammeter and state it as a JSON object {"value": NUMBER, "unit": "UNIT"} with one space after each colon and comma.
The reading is {"value": 37.5, "unit": "mA"}
